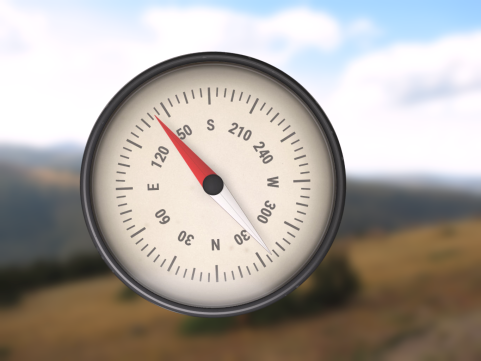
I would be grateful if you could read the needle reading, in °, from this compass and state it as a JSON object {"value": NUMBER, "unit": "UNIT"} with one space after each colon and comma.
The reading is {"value": 142.5, "unit": "°"}
